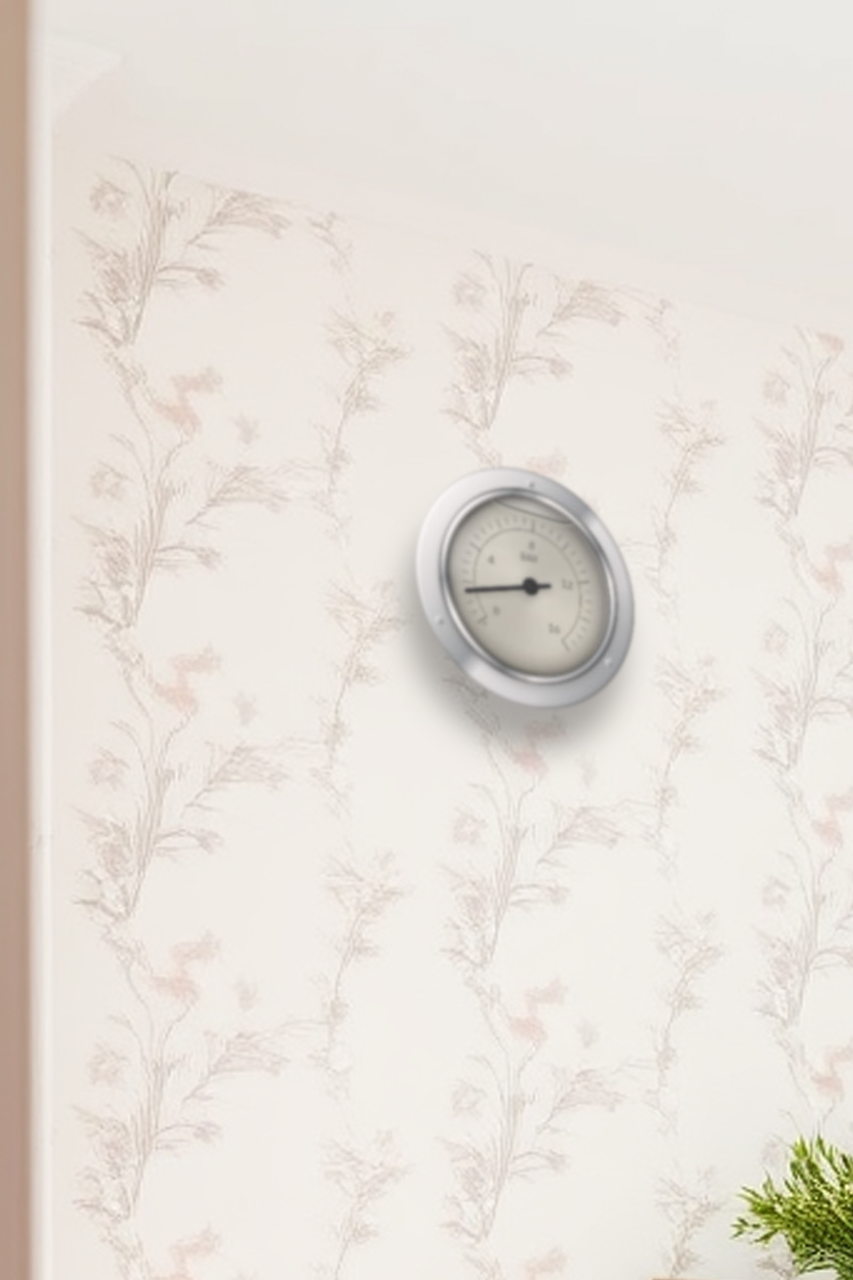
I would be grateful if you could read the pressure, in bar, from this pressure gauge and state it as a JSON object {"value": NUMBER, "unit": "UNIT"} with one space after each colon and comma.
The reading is {"value": 1.5, "unit": "bar"}
